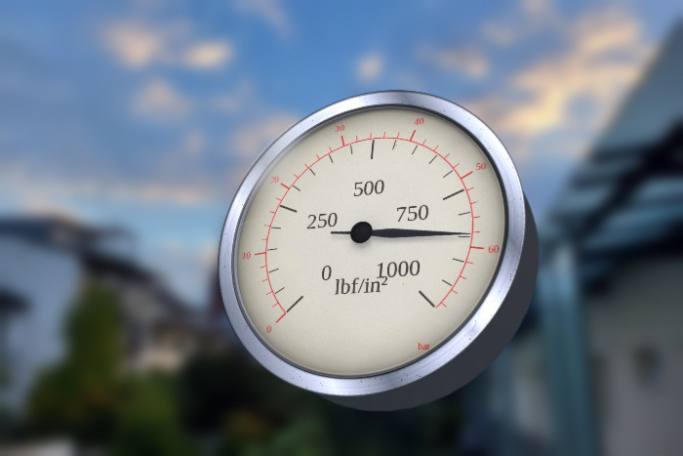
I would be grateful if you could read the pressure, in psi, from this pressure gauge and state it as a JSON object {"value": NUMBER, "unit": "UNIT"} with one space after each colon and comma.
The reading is {"value": 850, "unit": "psi"}
